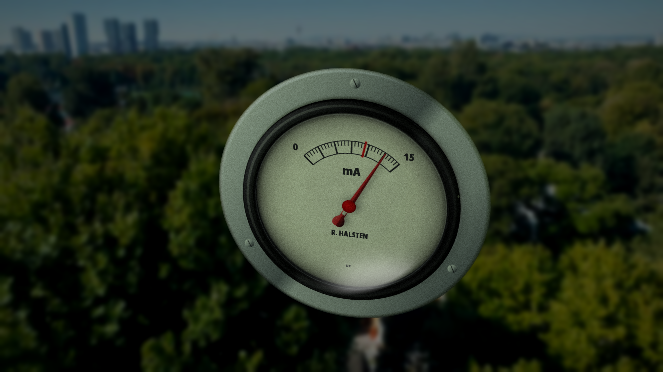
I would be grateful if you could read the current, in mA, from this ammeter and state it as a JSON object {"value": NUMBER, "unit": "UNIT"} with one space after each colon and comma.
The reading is {"value": 12.5, "unit": "mA"}
